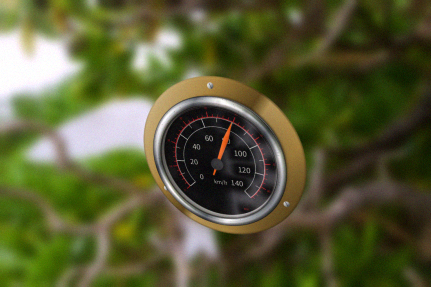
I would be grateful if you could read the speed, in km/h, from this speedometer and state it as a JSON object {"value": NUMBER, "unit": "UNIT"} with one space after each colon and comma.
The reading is {"value": 80, "unit": "km/h"}
